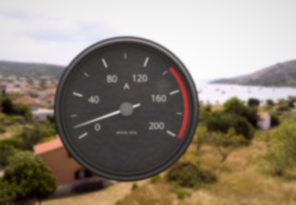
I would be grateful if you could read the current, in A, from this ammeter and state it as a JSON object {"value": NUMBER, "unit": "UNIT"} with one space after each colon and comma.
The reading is {"value": 10, "unit": "A"}
